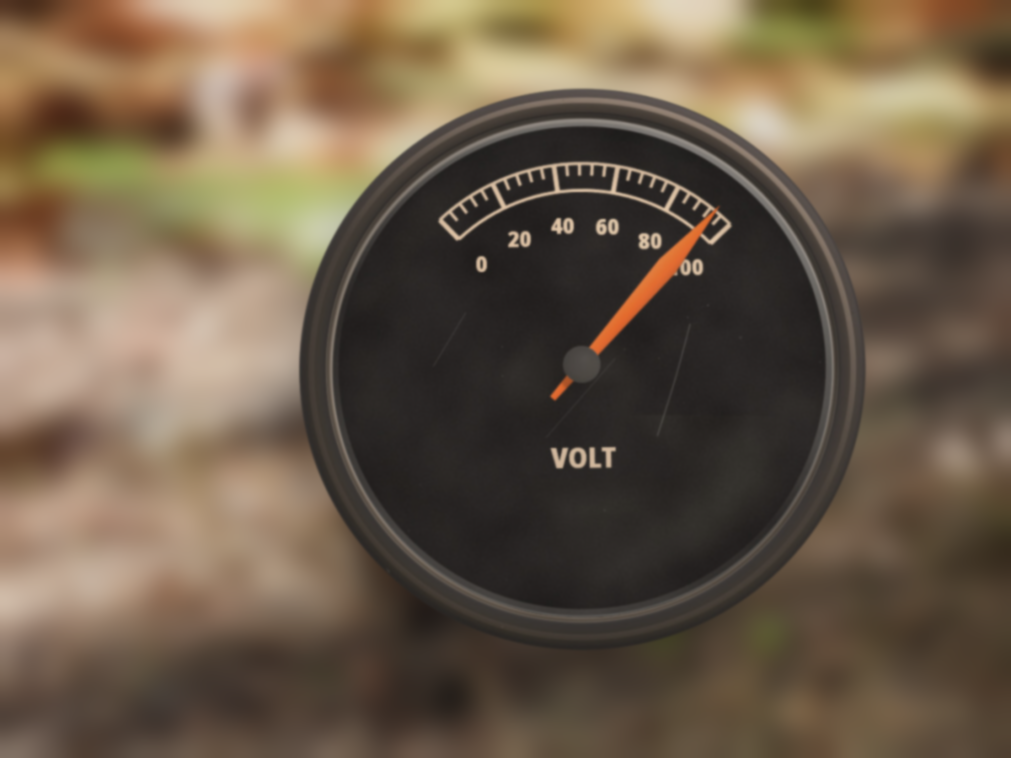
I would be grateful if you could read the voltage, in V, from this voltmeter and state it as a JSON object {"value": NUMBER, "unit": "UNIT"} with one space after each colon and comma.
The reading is {"value": 94, "unit": "V"}
